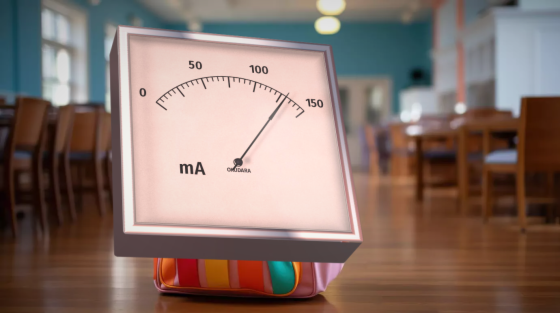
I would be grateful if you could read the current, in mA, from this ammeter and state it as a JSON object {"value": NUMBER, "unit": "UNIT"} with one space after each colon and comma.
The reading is {"value": 130, "unit": "mA"}
